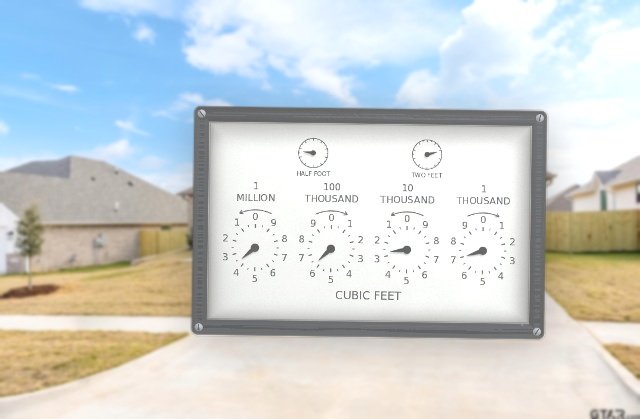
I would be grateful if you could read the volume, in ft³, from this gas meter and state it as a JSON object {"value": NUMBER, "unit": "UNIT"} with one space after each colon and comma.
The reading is {"value": 362700, "unit": "ft³"}
